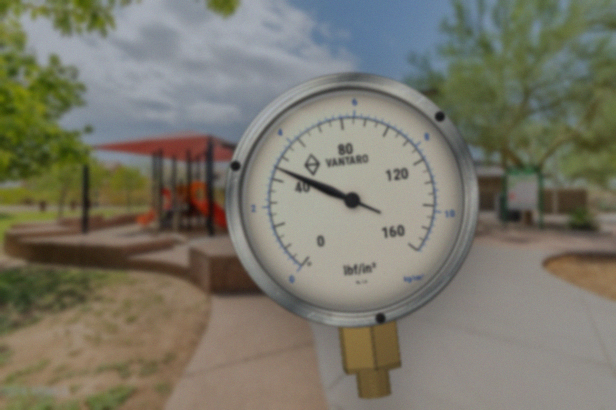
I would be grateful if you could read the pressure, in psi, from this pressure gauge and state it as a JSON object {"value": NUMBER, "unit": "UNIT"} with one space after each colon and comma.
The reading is {"value": 45, "unit": "psi"}
